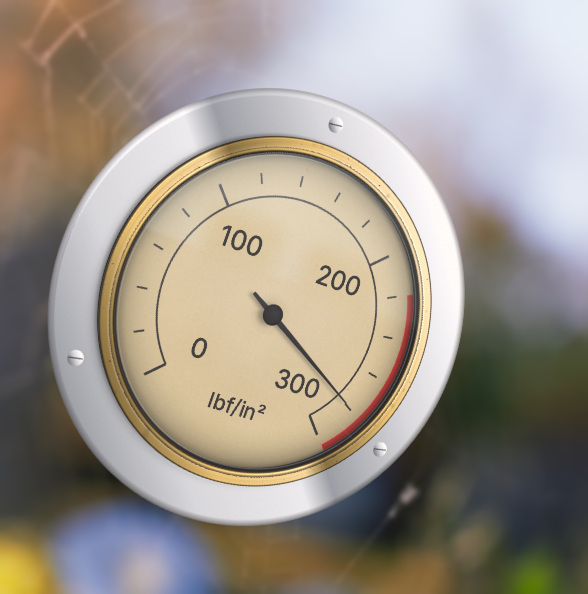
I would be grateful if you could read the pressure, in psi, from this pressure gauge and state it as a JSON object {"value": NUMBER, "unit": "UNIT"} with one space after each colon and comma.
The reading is {"value": 280, "unit": "psi"}
